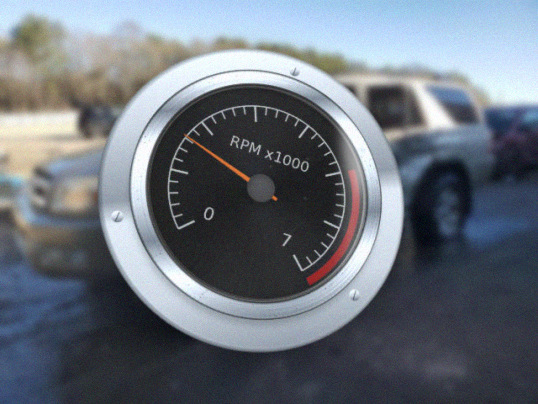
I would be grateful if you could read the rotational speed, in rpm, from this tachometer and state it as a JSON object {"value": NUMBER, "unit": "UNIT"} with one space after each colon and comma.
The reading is {"value": 1600, "unit": "rpm"}
